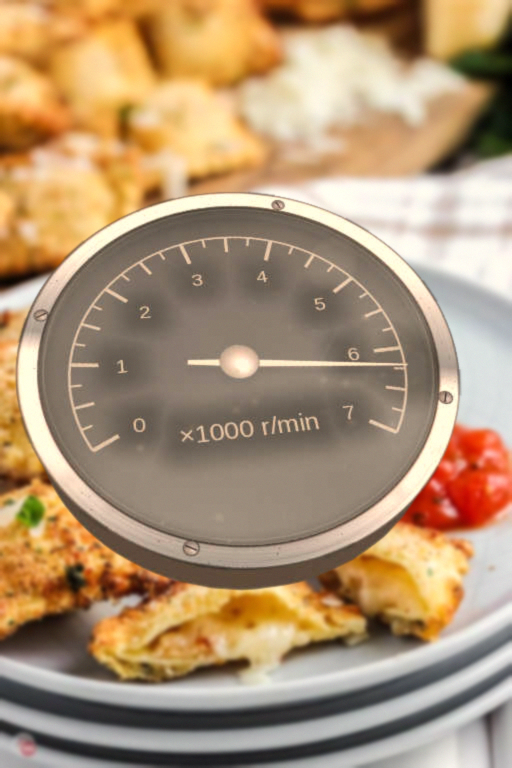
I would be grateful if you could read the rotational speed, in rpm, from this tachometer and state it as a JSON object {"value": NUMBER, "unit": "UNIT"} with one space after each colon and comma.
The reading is {"value": 6250, "unit": "rpm"}
